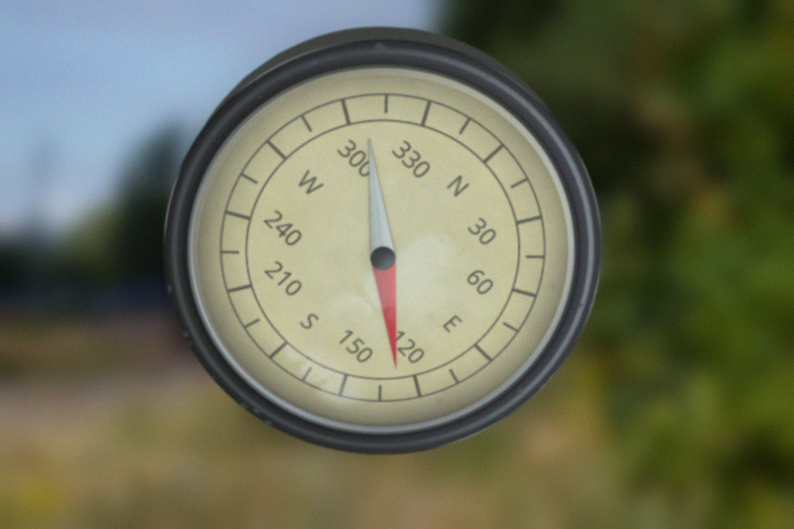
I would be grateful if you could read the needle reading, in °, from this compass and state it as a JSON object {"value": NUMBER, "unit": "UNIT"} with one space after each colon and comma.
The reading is {"value": 127.5, "unit": "°"}
